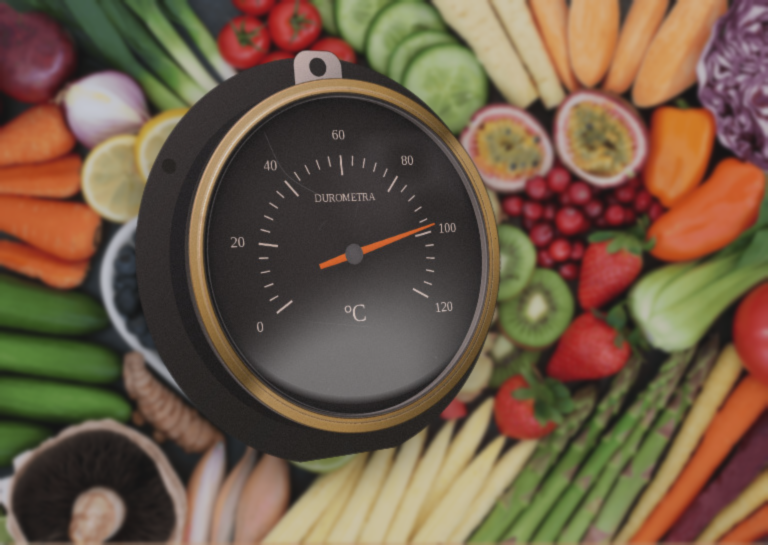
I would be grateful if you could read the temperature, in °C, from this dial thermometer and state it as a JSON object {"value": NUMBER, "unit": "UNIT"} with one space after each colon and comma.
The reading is {"value": 98, "unit": "°C"}
